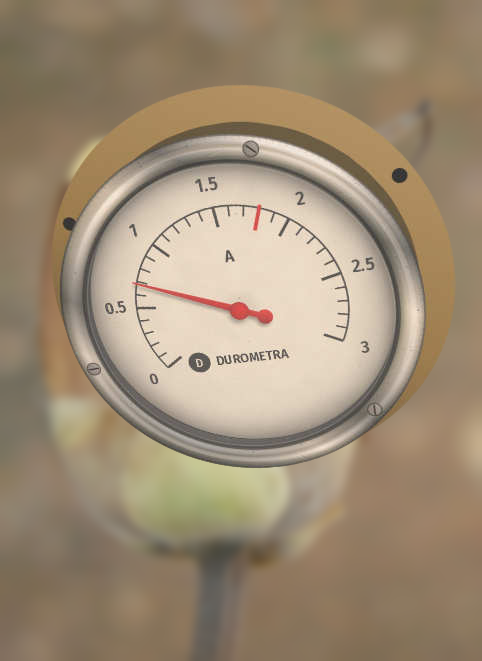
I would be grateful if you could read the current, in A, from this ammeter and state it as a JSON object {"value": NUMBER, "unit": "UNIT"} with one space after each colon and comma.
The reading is {"value": 0.7, "unit": "A"}
